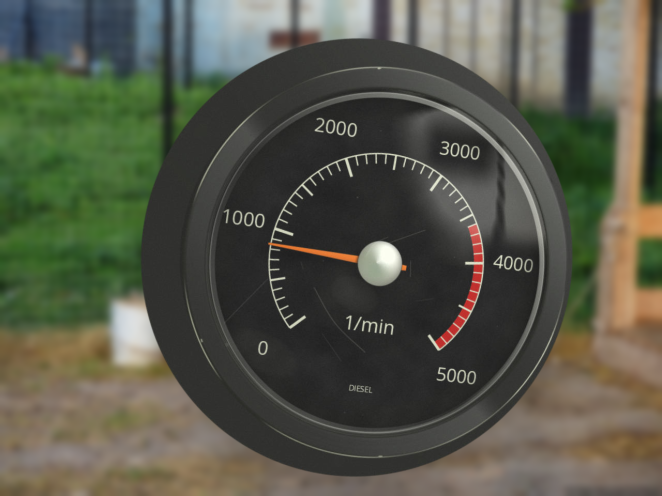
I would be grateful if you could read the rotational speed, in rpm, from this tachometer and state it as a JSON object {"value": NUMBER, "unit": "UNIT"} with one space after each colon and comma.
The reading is {"value": 850, "unit": "rpm"}
